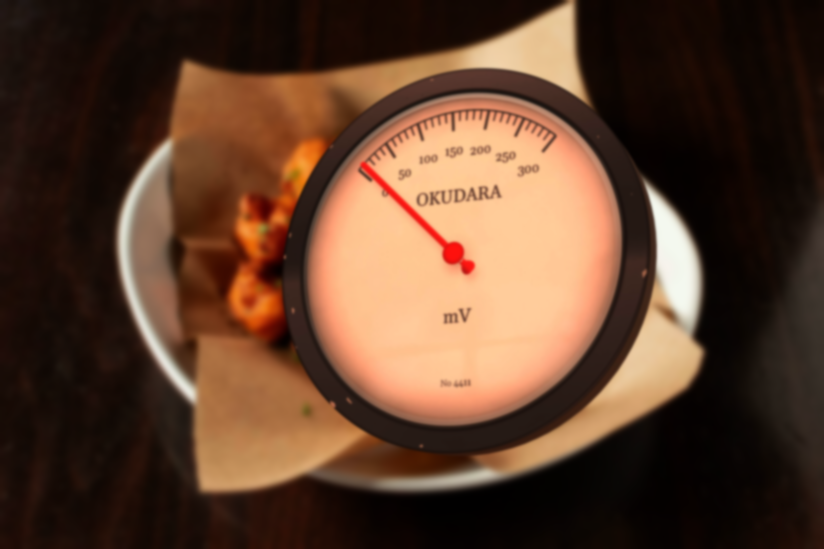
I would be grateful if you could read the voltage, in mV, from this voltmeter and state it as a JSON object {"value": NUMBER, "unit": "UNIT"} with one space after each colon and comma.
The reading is {"value": 10, "unit": "mV"}
